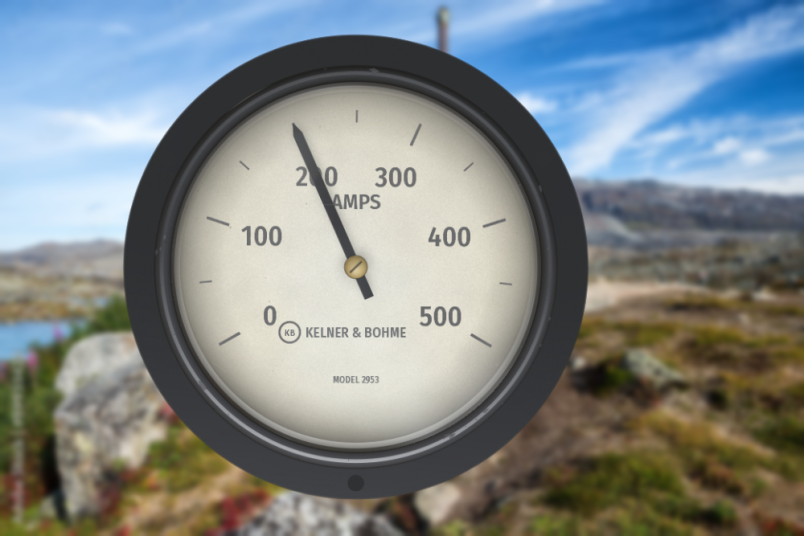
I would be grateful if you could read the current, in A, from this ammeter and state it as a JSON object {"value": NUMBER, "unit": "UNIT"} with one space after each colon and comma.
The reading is {"value": 200, "unit": "A"}
